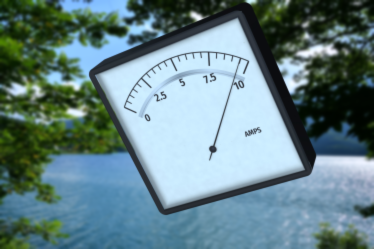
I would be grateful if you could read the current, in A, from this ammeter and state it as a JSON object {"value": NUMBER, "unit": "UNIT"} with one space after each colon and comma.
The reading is {"value": 9.5, "unit": "A"}
